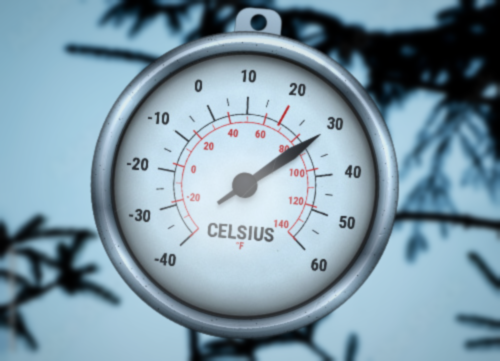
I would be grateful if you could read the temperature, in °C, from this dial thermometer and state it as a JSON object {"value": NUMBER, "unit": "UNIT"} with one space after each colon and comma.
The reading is {"value": 30, "unit": "°C"}
